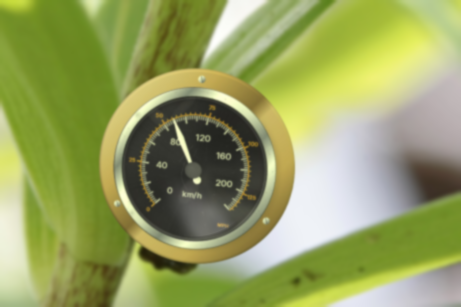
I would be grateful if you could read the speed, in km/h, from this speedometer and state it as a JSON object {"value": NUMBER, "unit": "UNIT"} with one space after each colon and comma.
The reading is {"value": 90, "unit": "km/h"}
